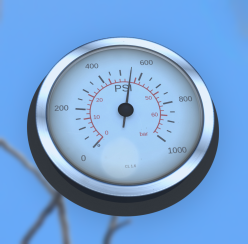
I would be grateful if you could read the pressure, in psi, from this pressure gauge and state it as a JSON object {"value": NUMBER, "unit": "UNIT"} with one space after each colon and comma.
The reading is {"value": 550, "unit": "psi"}
